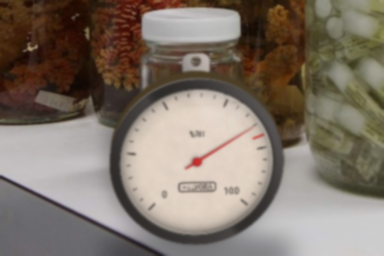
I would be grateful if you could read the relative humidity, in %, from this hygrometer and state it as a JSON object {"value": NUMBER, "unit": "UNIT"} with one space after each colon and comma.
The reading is {"value": 72, "unit": "%"}
